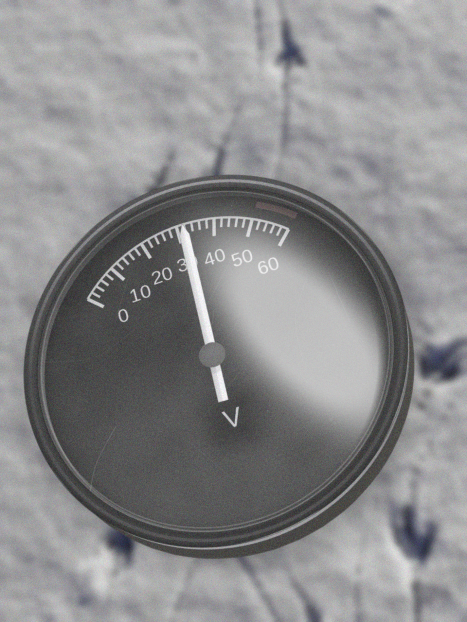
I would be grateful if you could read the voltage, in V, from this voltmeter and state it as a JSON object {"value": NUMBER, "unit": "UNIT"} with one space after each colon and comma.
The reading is {"value": 32, "unit": "V"}
